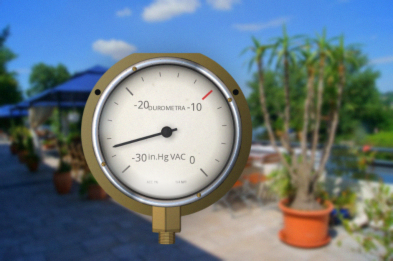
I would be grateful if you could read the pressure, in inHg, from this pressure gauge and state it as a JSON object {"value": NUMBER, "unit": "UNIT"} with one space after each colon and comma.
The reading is {"value": -27, "unit": "inHg"}
